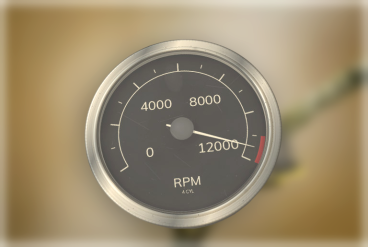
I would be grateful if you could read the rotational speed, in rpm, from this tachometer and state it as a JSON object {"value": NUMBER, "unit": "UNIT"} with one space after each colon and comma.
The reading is {"value": 11500, "unit": "rpm"}
